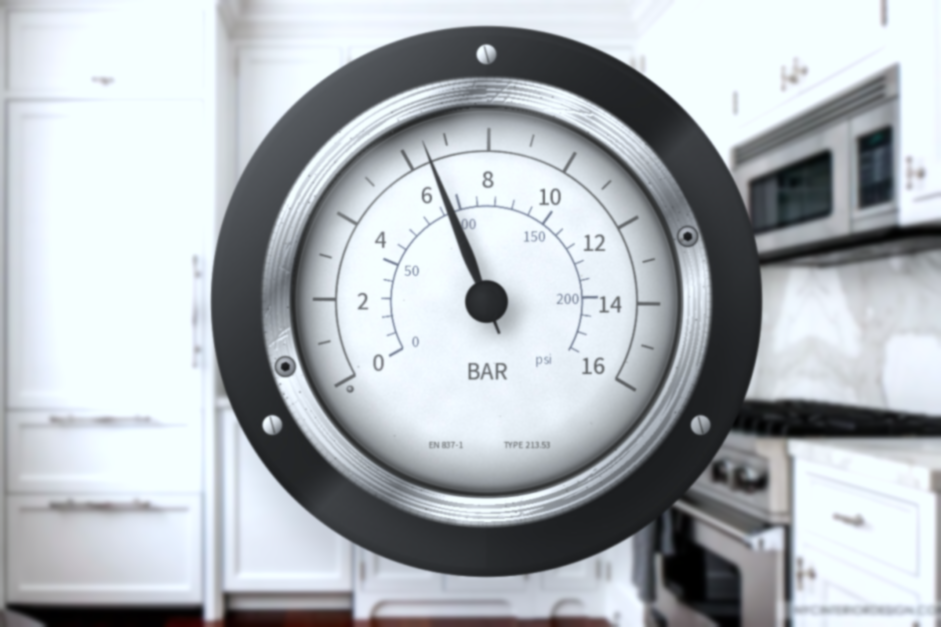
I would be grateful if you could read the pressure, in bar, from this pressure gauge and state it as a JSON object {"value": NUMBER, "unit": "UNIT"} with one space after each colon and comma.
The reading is {"value": 6.5, "unit": "bar"}
